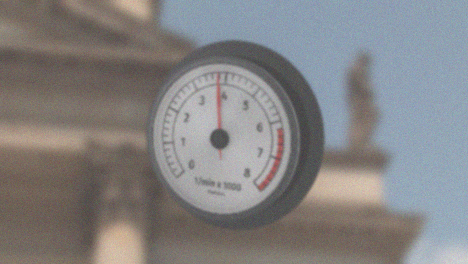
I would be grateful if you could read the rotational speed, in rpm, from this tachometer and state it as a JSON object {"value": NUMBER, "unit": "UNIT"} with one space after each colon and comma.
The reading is {"value": 3800, "unit": "rpm"}
